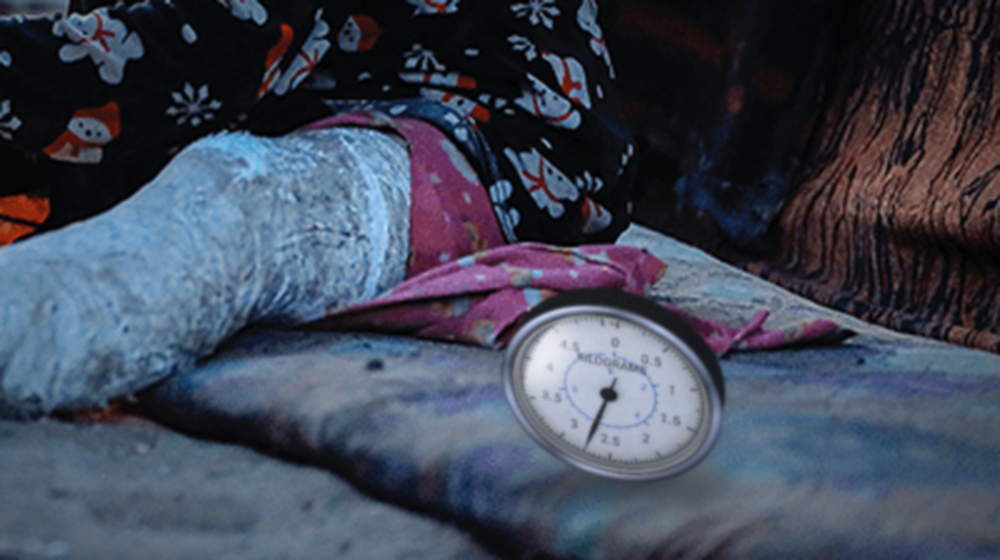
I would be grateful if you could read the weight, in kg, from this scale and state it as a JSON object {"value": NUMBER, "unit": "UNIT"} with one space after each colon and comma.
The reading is {"value": 2.75, "unit": "kg"}
